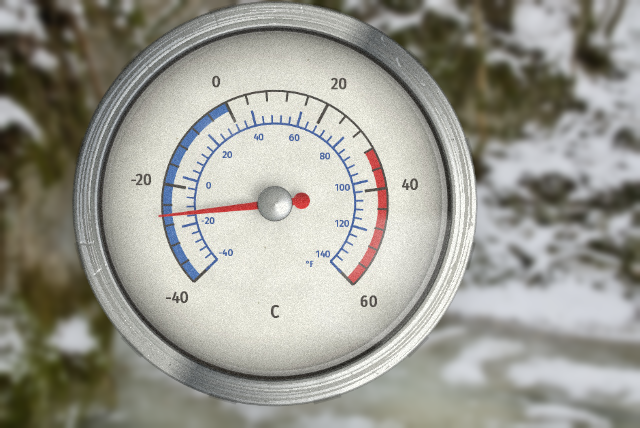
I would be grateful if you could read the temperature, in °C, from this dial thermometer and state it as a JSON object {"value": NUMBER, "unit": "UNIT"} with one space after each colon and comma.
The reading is {"value": -26, "unit": "°C"}
